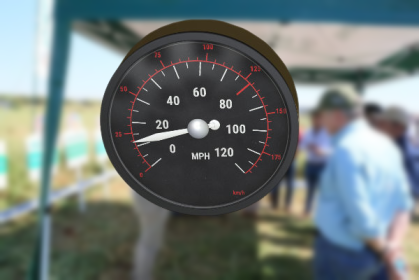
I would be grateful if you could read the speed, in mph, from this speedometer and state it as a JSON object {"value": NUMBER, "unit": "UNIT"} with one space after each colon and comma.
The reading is {"value": 12.5, "unit": "mph"}
